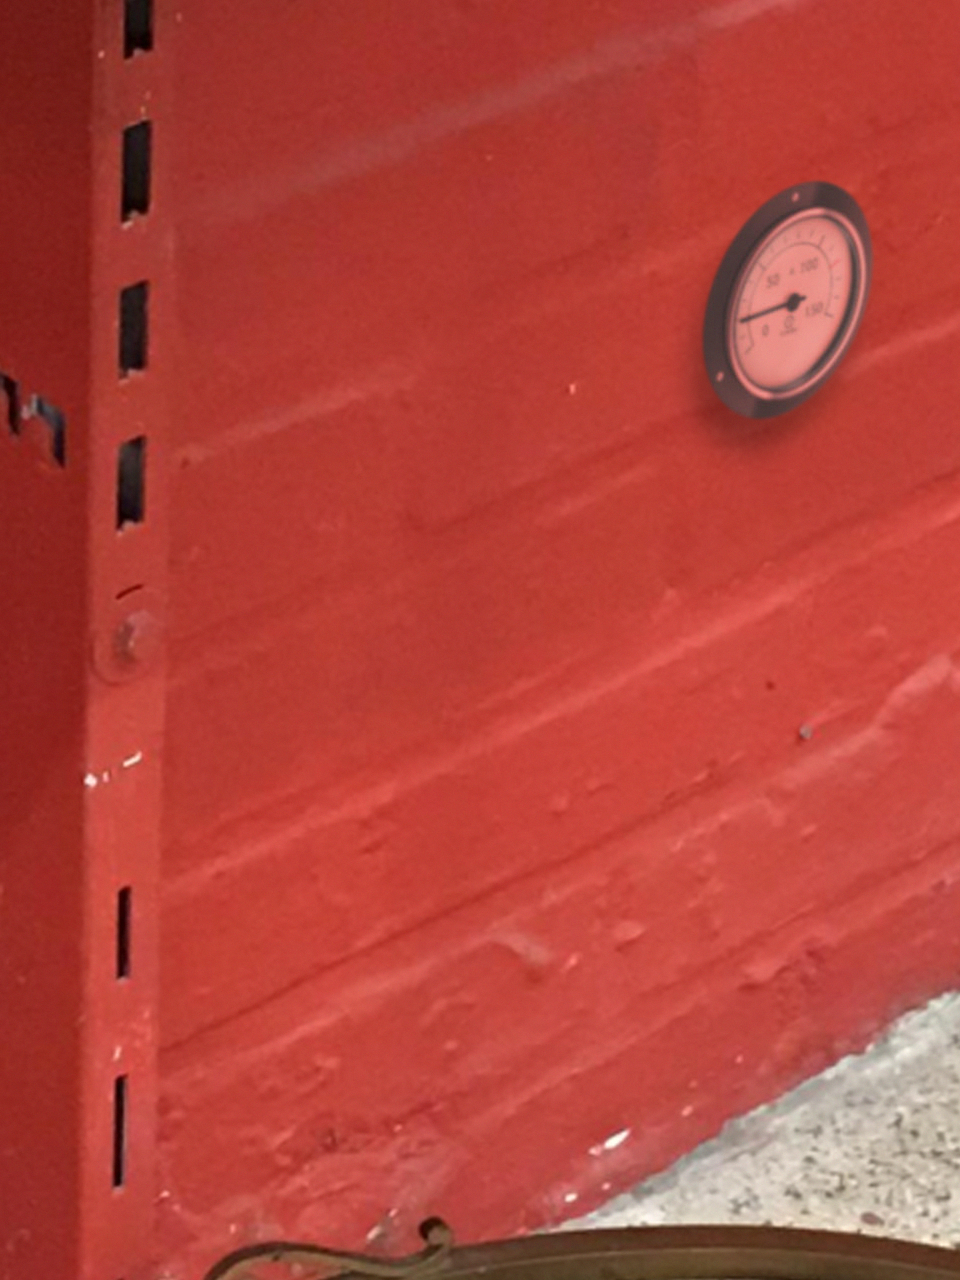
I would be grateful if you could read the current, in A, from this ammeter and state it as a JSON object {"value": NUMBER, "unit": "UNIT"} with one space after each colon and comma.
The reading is {"value": 20, "unit": "A"}
